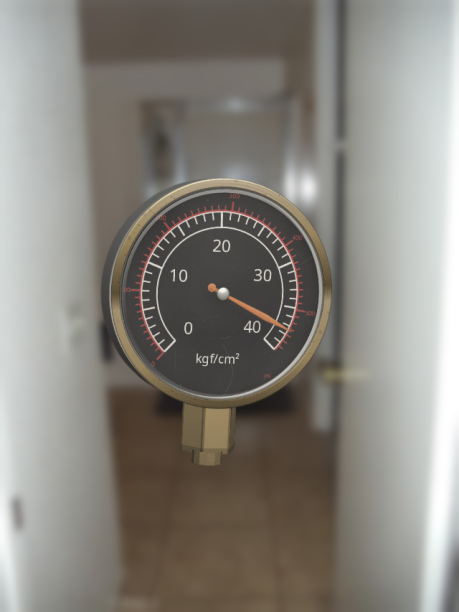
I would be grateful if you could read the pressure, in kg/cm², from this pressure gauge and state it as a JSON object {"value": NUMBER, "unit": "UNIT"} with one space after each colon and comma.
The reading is {"value": 37.5, "unit": "kg/cm²"}
